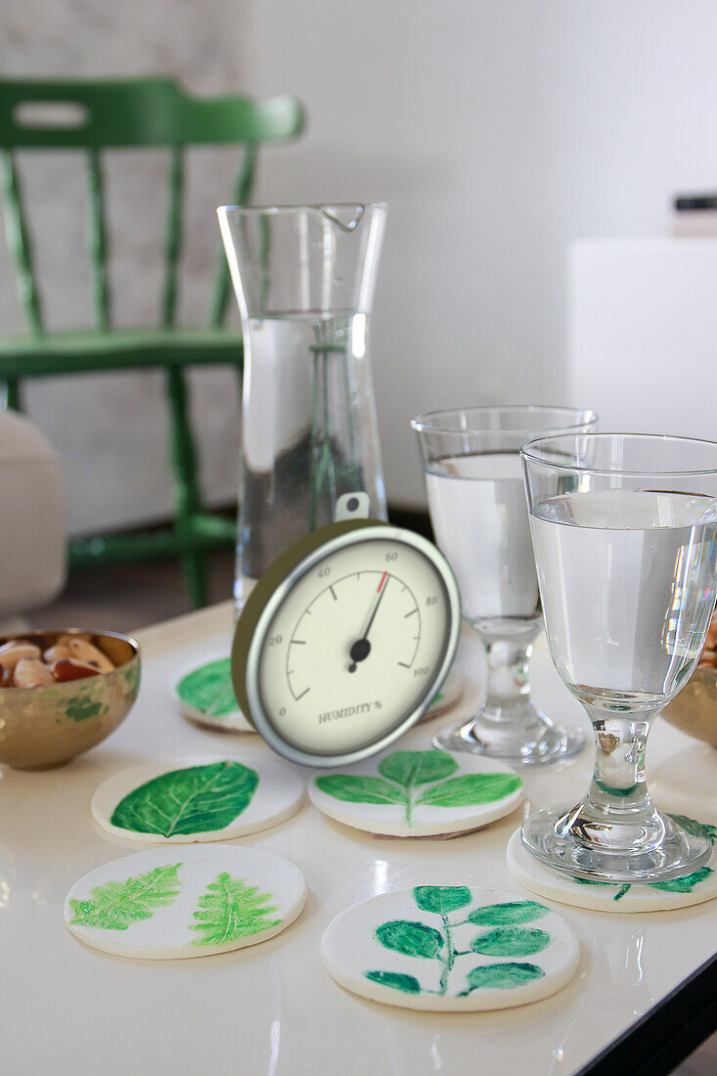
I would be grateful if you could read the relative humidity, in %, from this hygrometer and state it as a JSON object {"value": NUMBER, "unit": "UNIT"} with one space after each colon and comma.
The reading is {"value": 60, "unit": "%"}
